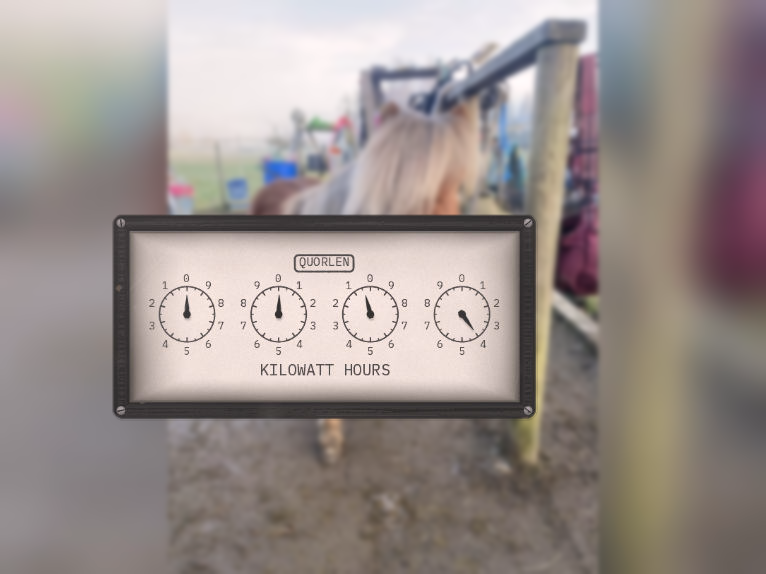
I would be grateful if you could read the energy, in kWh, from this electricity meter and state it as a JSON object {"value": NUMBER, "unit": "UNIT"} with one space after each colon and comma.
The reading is {"value": 4, "unit": "kWh"}
